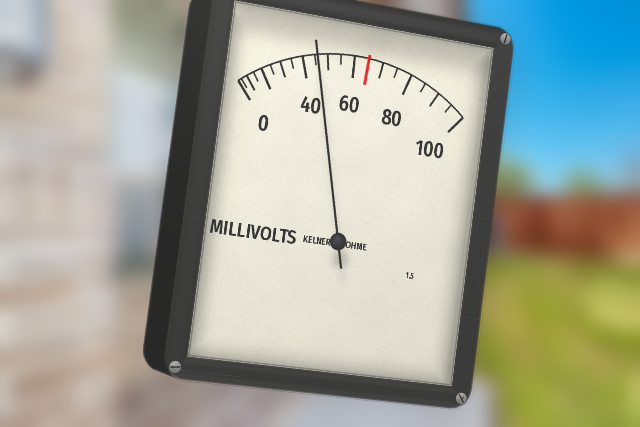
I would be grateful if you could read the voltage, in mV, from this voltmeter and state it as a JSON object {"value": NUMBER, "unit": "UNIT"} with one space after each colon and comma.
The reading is {"value": 45, "unit": "mV"}
